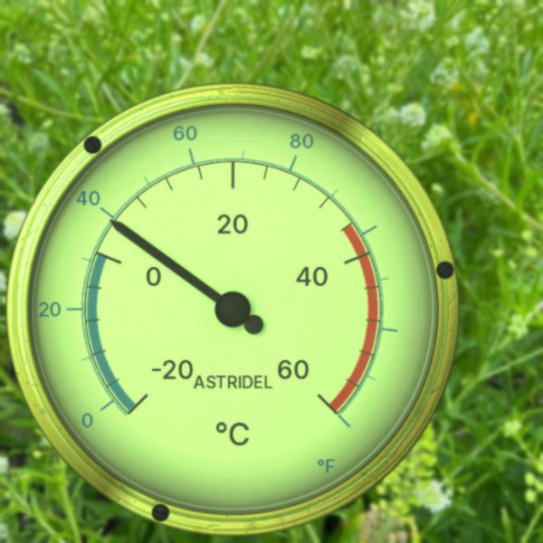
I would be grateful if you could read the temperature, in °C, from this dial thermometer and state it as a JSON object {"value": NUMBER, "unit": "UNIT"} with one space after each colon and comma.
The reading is {"value": 4, "unit": "°C"}
